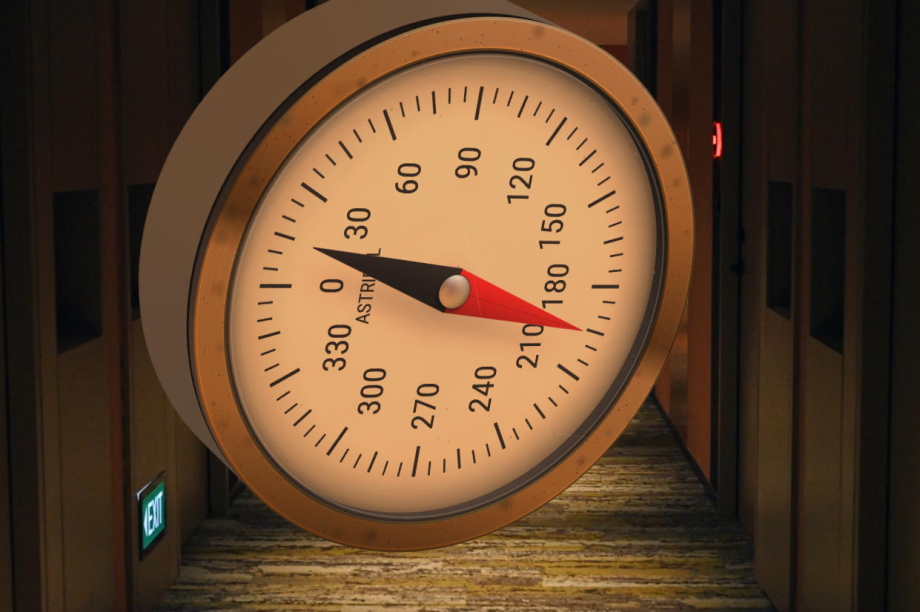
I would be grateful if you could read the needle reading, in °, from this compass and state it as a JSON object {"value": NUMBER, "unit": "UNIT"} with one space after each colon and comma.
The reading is {"value": 195, "unit": "°"}
